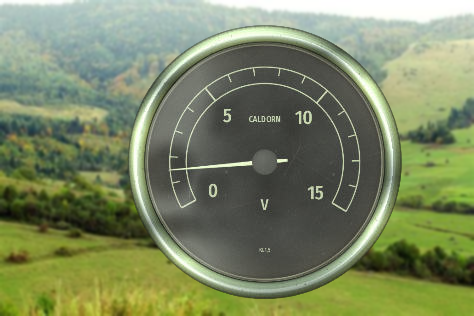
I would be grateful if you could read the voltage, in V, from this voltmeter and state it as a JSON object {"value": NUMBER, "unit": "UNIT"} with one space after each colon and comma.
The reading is {"value": 1.5, "unit": "V"}
